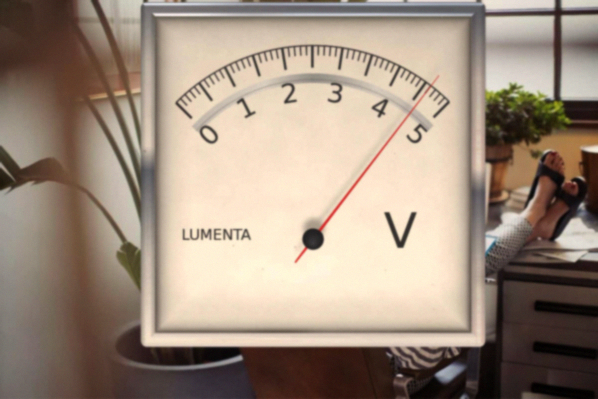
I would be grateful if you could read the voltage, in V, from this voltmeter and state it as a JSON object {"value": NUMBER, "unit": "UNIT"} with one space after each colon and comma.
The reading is {"value": 4.6, "unit": "V"}
